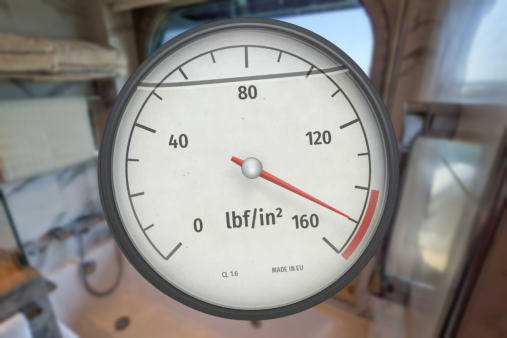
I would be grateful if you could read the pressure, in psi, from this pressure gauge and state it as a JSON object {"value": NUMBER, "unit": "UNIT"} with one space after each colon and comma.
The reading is {"value": 150, "unit": "psi"}
